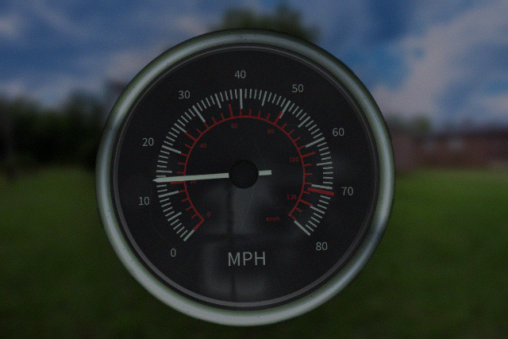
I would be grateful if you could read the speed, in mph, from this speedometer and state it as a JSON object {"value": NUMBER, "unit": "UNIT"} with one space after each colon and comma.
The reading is {"value": 13, "unit": "mph"}
